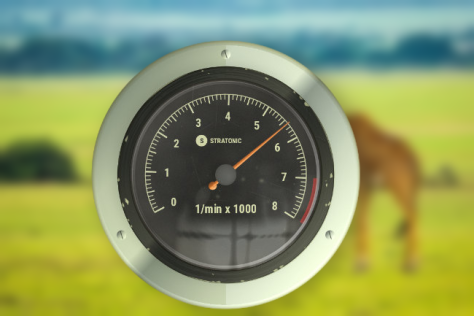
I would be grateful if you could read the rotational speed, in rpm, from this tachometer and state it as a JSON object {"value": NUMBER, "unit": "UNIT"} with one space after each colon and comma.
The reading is {"value": 5600, "unit": "rpm"}
